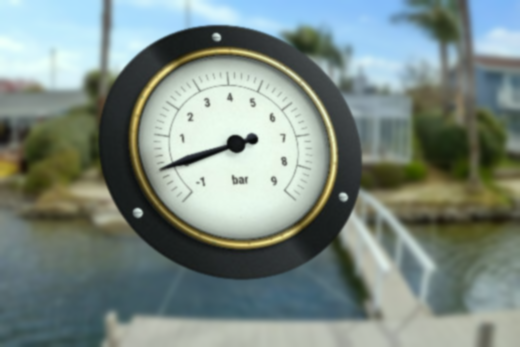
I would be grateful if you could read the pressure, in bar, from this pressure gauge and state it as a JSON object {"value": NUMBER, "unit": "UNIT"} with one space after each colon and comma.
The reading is {"value": 0, "unit": "bar"}
